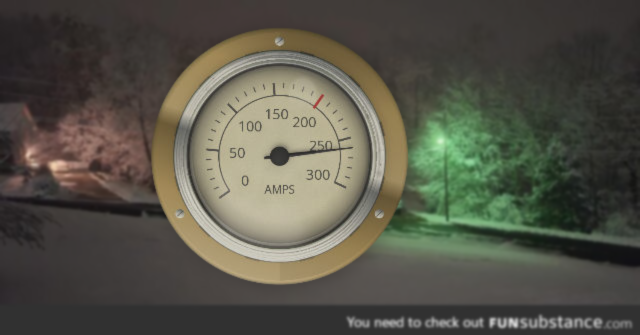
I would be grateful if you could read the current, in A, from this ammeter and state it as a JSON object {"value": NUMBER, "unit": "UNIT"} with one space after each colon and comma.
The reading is {"value": 260, "unit": "A"}
